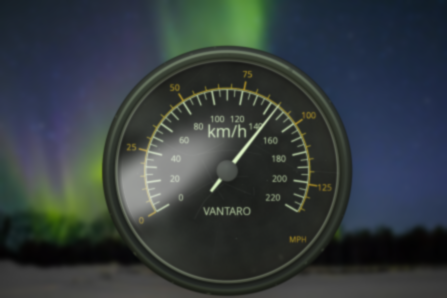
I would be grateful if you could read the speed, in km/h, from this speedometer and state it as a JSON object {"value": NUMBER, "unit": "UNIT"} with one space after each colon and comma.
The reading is {"value": 145, "unit": "km/h"}
